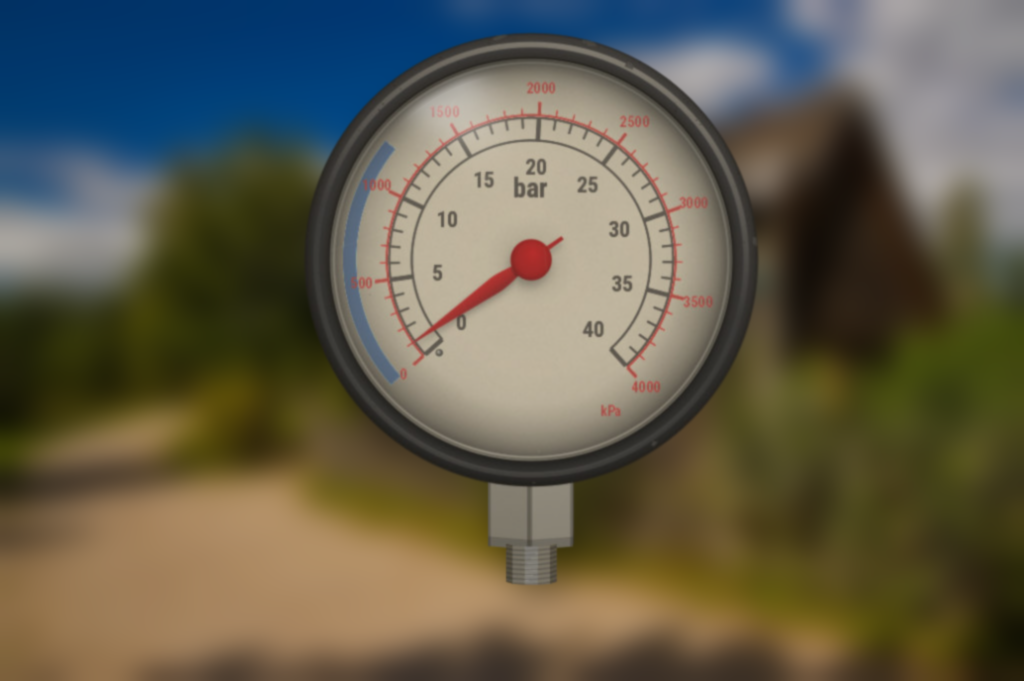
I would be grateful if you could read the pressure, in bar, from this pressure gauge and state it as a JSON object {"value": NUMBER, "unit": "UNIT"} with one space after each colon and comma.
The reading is {"value": 1, "unit": "bar"}
